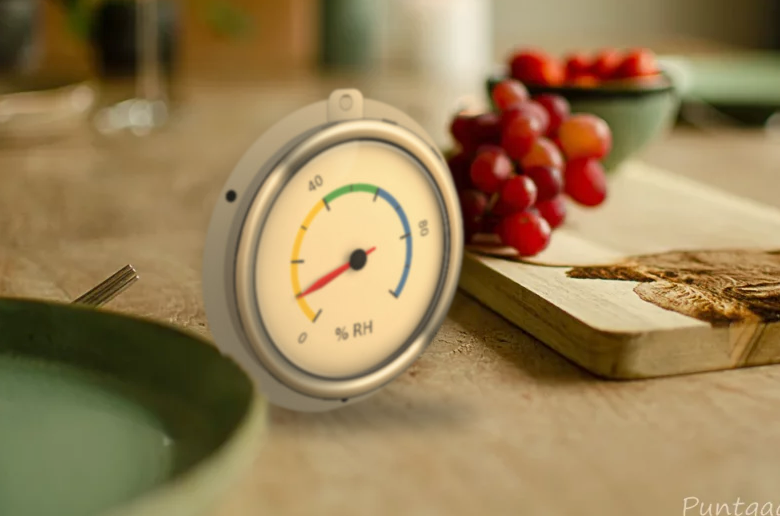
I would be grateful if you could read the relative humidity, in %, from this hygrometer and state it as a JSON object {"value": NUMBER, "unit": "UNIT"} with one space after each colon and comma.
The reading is {"value": 10, "unit": "%"}
